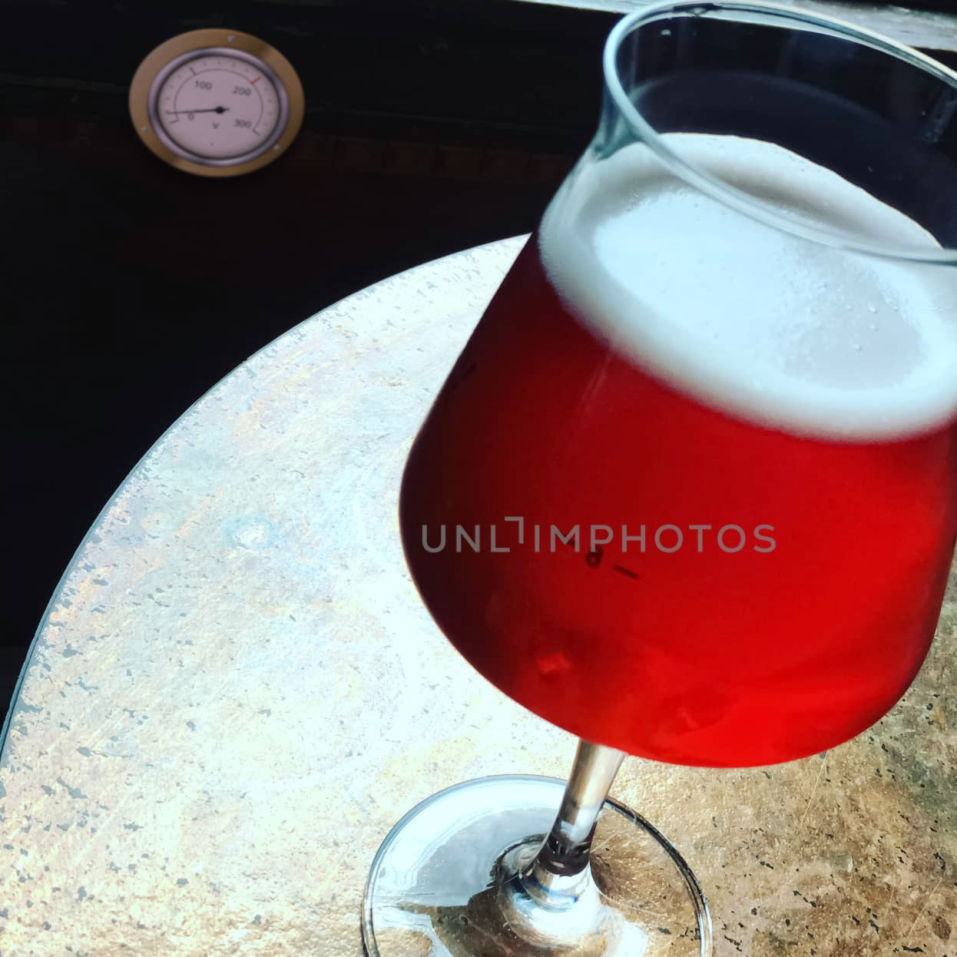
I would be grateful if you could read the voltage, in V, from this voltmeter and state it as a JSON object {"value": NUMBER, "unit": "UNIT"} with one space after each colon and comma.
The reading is {"value": 20, "unit": "V"}
